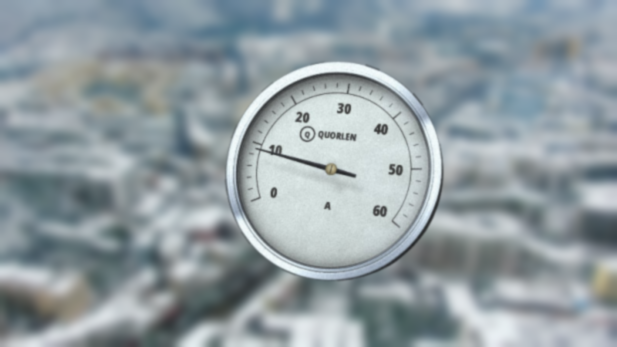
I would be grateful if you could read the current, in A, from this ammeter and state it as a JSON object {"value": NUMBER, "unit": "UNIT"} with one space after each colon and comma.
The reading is {"value": 9, "unit": "A"}
